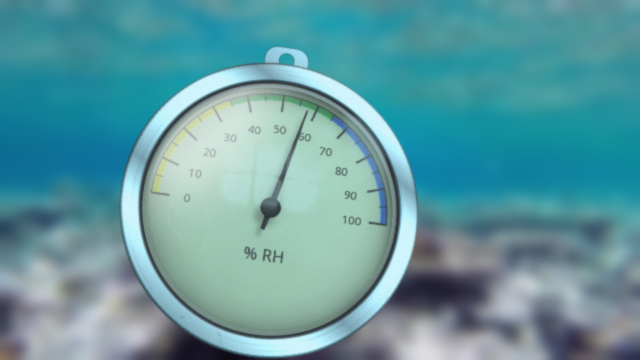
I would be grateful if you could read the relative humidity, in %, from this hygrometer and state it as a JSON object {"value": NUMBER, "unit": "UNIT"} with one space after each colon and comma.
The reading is {"value": 57.5, "unit": "%"}
